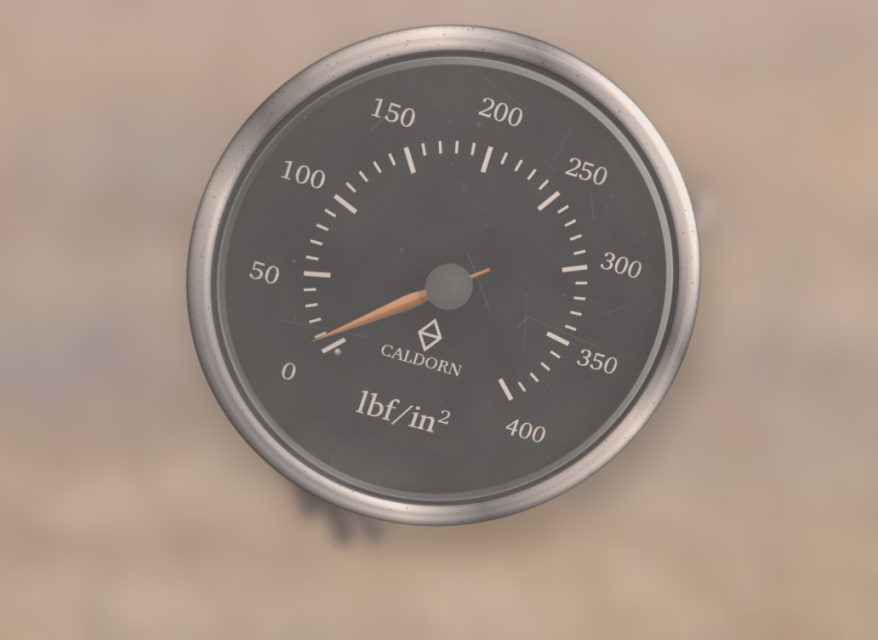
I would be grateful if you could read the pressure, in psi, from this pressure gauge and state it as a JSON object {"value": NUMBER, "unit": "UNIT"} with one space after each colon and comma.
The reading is {"value": 10, "unit": "psi"}
